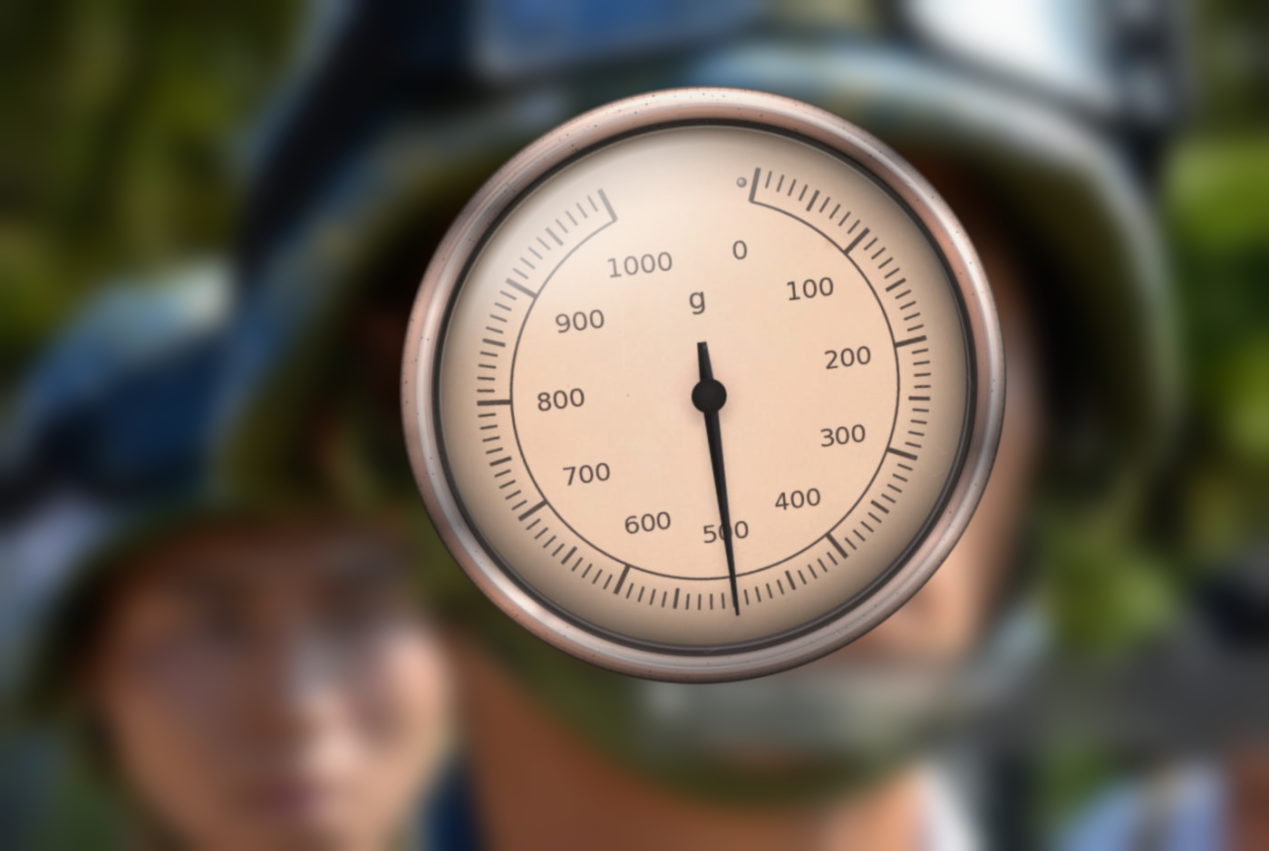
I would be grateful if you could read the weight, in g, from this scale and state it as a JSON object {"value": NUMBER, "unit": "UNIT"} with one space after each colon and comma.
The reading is {"value": 500, "unit": "g"}
